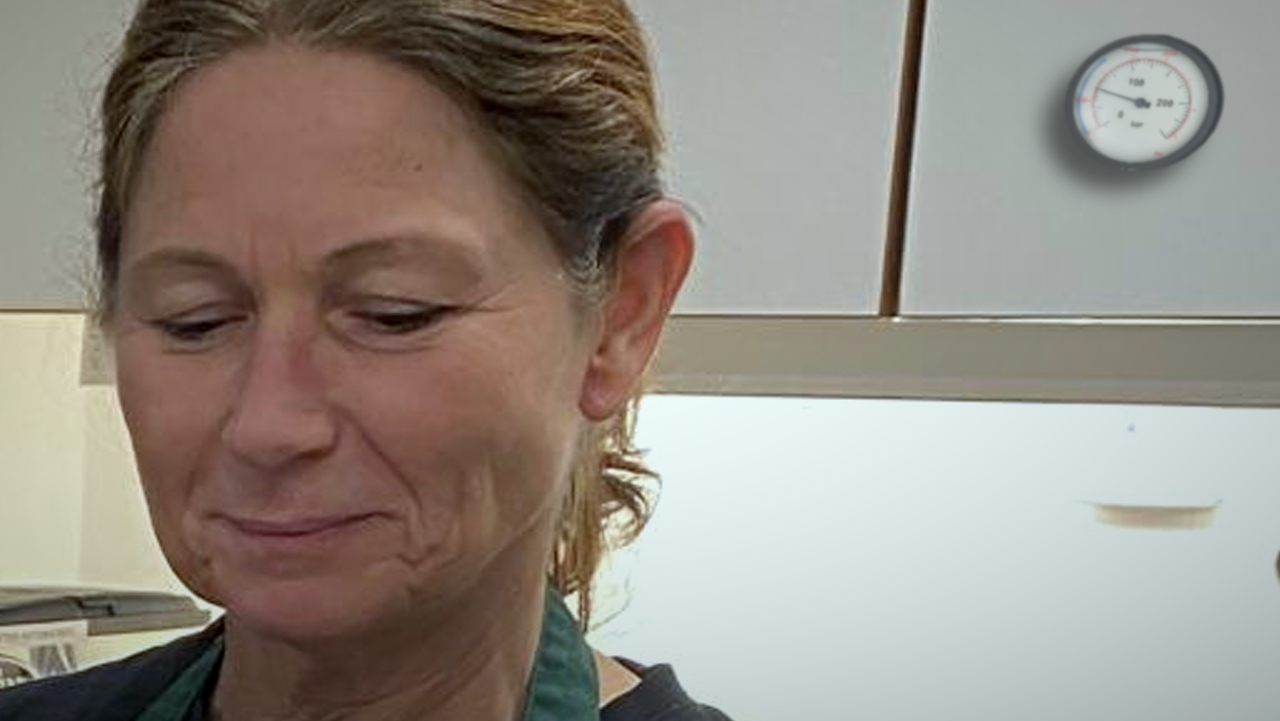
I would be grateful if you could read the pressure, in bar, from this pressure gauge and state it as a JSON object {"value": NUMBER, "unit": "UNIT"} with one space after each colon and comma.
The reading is {"value": 50, "unit": "bar"}
